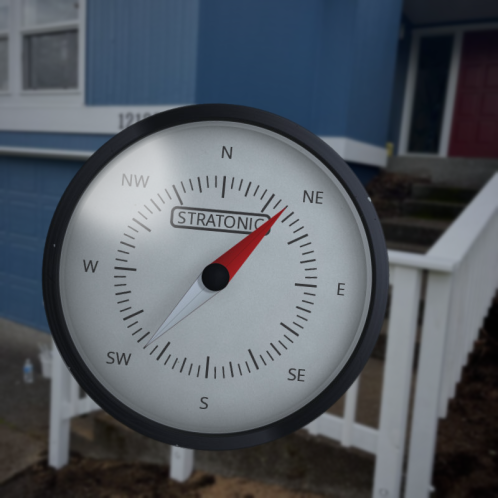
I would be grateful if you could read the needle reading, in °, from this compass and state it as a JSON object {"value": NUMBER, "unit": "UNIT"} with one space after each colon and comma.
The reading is {"value": 40, "unit": "°"}
